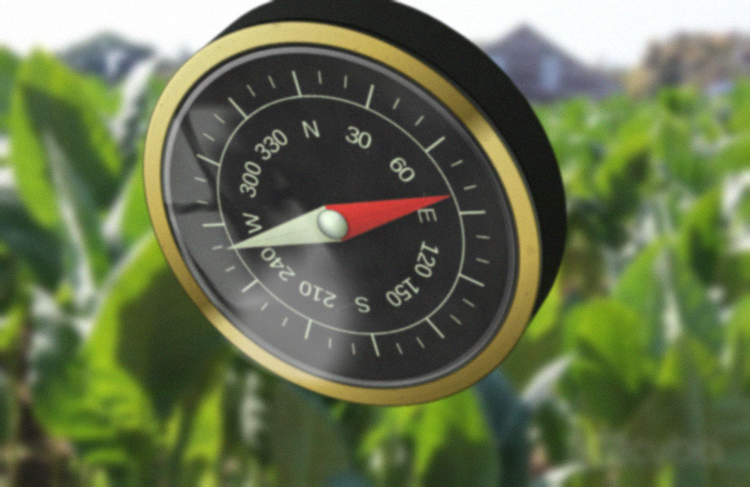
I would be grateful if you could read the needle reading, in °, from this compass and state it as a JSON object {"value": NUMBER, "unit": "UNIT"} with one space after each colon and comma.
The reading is {"value": 80, "unit": "°"}
